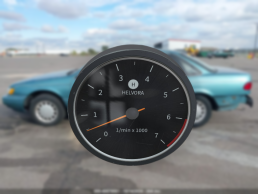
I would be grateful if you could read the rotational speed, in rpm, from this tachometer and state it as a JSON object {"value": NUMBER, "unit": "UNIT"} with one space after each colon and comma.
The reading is {"value": 500, "unit": "rpm"}
